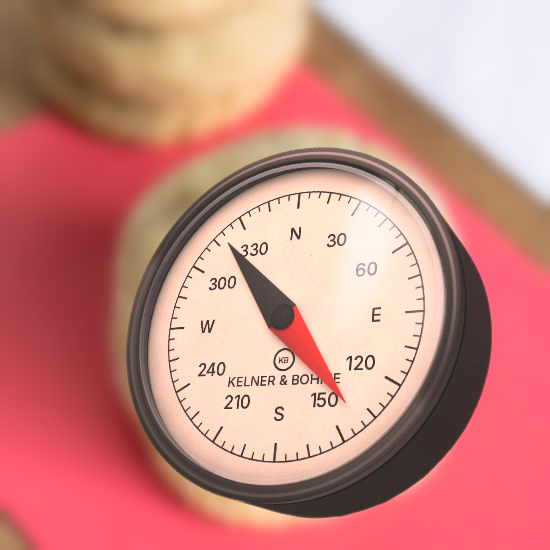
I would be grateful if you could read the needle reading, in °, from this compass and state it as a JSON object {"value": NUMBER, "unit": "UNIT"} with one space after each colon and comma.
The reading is {"value": 140, "unit": "°"}
